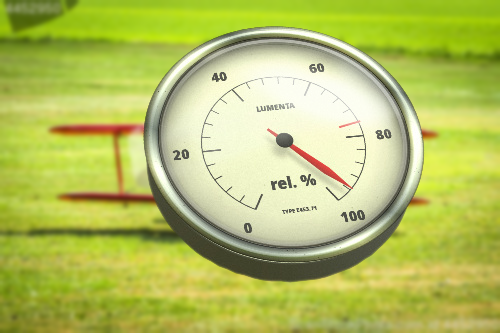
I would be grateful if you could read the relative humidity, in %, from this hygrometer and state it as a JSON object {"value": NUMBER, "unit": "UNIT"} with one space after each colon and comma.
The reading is {"value": 96, "unit": "%"}
